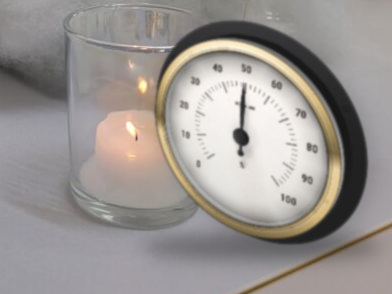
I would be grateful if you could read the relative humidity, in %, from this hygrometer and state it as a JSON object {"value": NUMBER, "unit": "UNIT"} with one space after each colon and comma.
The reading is {"value": 50, "unit": "%"}
